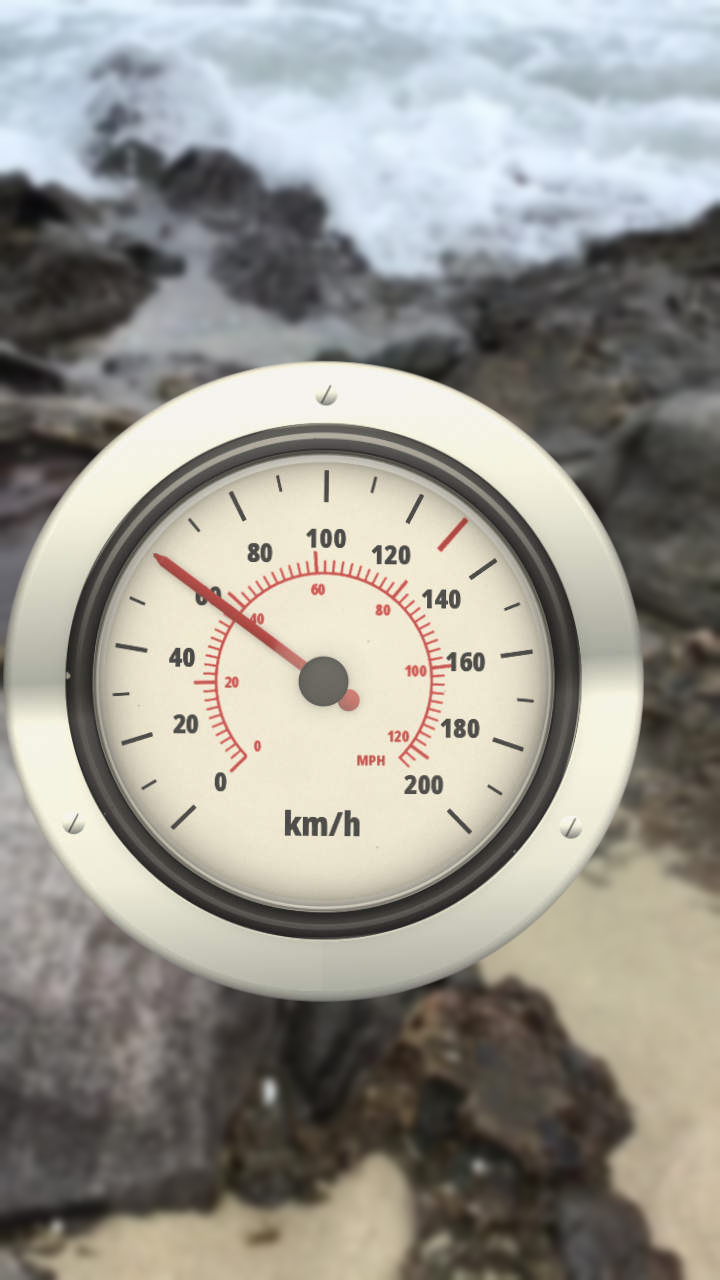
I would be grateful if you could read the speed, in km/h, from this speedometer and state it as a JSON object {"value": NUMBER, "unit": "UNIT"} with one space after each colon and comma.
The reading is {"value": 60, "unit": "km/h"}
